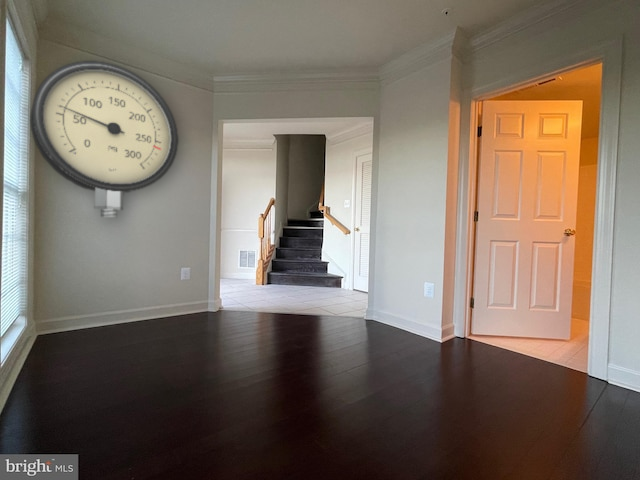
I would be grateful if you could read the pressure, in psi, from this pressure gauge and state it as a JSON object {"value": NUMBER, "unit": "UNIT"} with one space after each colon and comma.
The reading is {"value": 60, "unit": "psi"}
